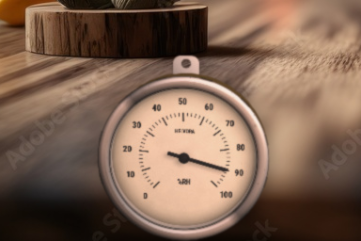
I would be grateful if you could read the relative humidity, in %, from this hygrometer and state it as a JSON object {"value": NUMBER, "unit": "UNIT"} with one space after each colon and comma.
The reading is {"value": 90, "unit": "%"}
